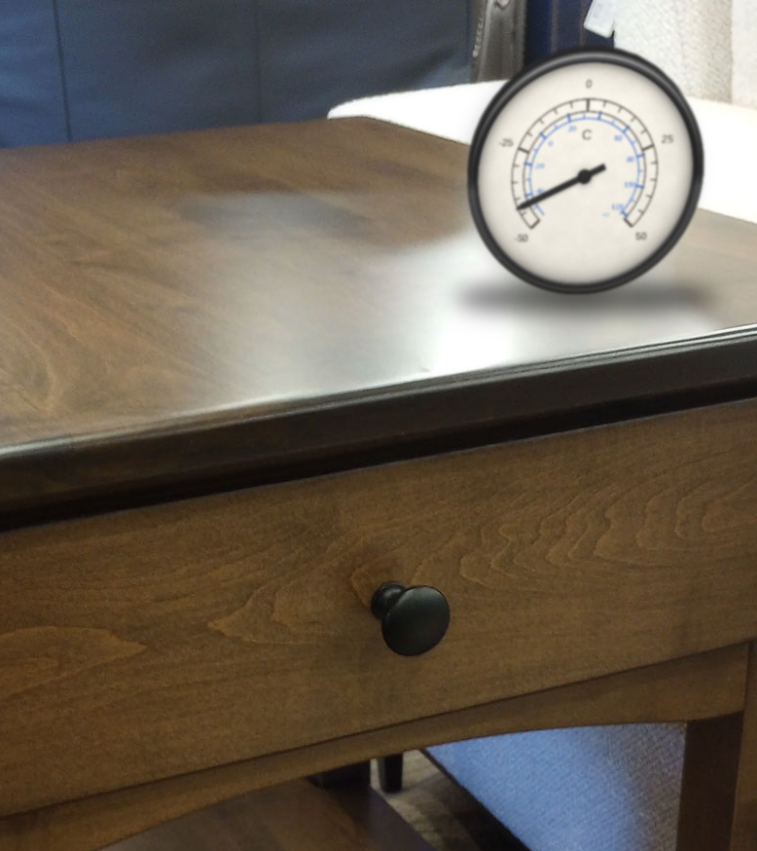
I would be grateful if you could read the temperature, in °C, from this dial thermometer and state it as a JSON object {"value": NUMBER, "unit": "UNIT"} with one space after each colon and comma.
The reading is {"value": -42.5, "unit": "°C"}
